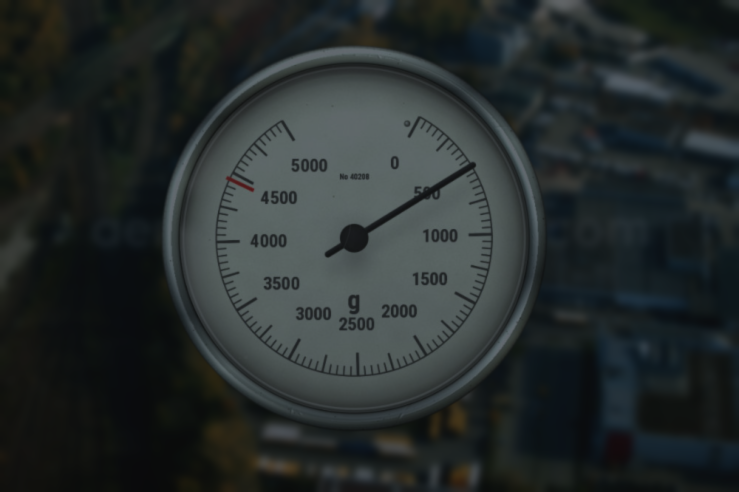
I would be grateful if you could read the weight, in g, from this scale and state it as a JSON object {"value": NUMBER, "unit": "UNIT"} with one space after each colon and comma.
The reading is {"value": 500, "unit": "g"}
